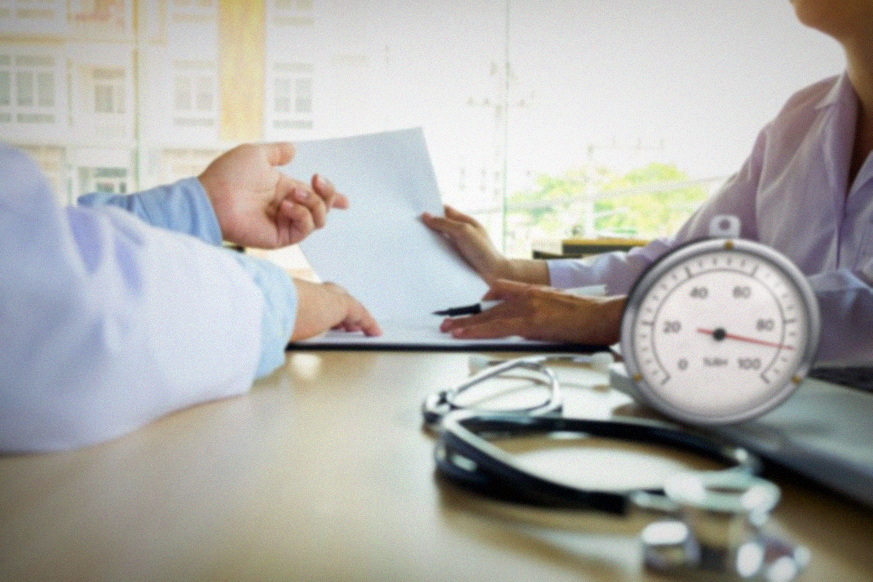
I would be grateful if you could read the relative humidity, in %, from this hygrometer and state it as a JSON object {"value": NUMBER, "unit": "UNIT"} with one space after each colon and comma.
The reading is {"value": 88, "unit": "%"}
